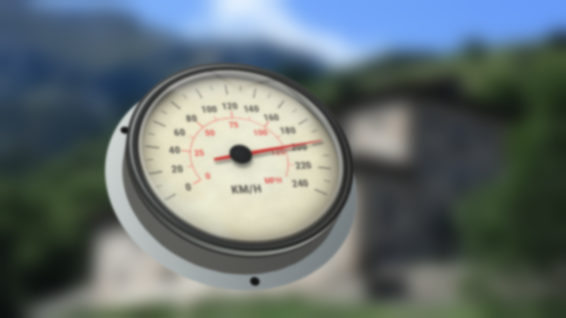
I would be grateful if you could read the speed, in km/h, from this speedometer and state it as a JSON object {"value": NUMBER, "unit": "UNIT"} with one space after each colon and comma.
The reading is {"value": 200, "unit": "km/h"}
